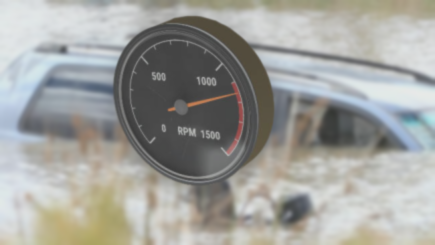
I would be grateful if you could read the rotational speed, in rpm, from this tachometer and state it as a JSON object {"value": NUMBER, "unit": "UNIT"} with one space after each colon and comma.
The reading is {"value": 1150, "unit": "rpm"}
